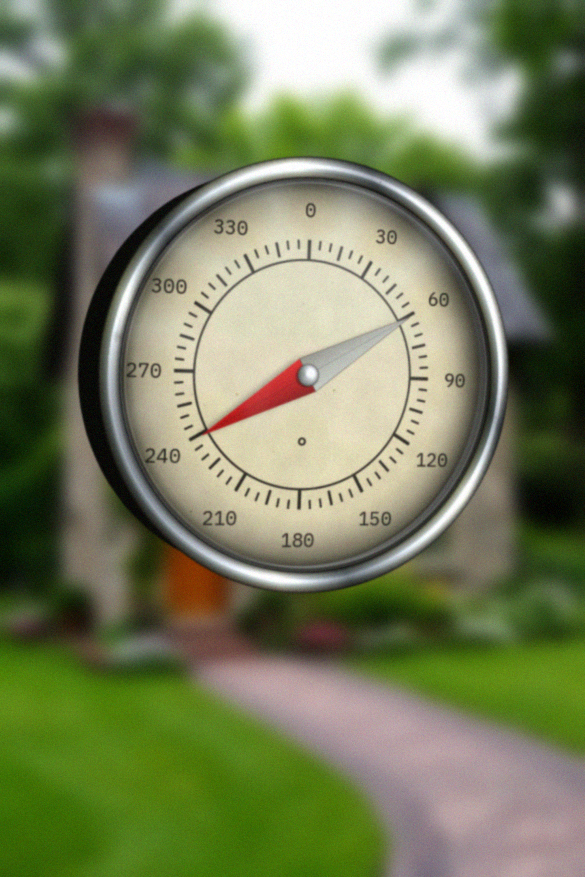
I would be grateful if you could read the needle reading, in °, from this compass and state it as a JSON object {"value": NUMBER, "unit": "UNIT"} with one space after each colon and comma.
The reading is {"value": 240, "unit": "°"}
